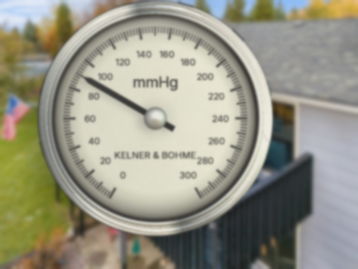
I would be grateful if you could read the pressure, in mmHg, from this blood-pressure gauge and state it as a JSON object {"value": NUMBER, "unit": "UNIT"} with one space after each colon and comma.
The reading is {"value": 90, "unit": "mmHg"}
